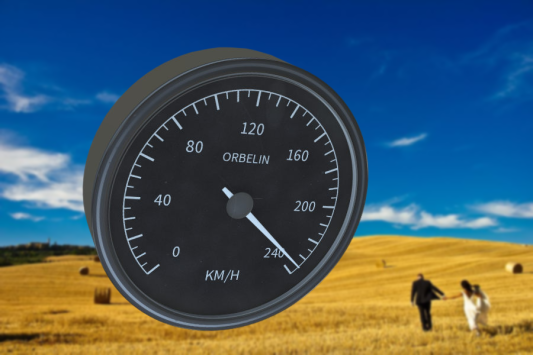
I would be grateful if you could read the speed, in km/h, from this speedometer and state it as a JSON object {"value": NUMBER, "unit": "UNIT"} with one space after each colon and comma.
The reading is {"value": 235, "unit": "km/h"}
